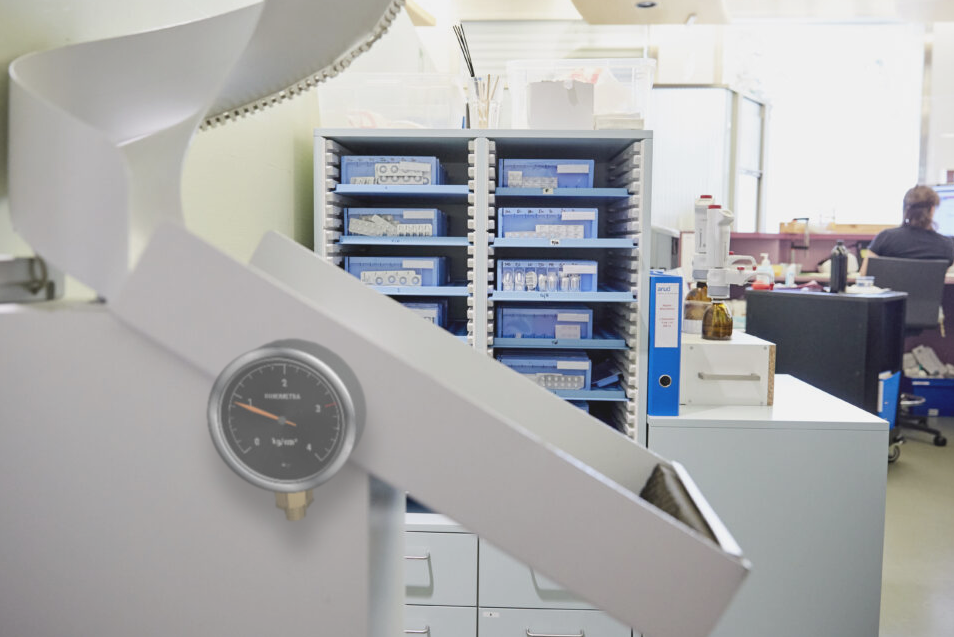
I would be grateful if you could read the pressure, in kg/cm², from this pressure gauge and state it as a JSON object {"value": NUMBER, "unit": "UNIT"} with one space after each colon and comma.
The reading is {"value": 0.9, "unit": "kg/cm²"}
